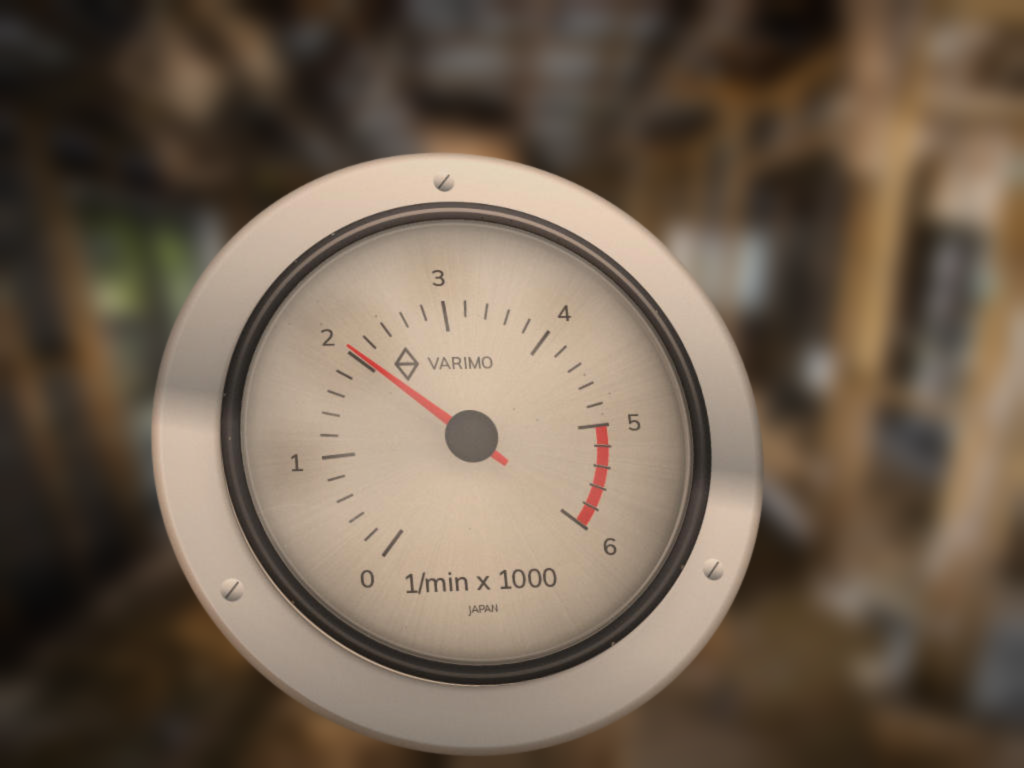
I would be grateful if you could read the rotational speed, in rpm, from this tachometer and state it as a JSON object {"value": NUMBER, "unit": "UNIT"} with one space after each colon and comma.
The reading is {"value": 2000, "unit": "rpm"}
